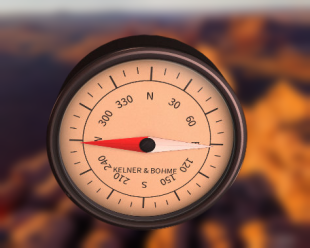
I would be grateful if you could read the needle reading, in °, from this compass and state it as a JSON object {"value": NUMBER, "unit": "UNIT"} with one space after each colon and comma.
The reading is {"value": 270, "unit": "°"}
